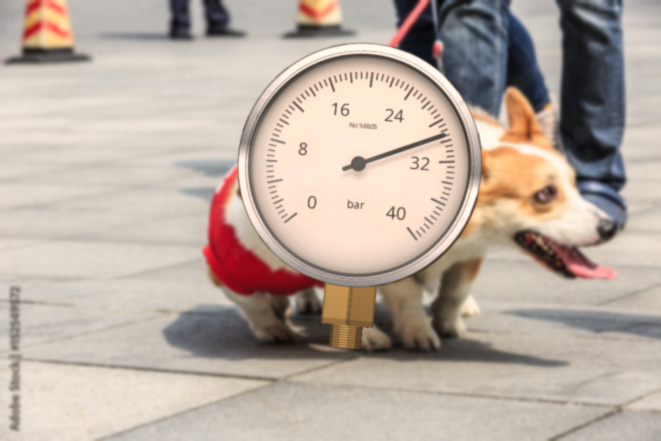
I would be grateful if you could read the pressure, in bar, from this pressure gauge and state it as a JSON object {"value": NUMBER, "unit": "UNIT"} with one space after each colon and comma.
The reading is {"value": 29.5, "unit": "bar"}
